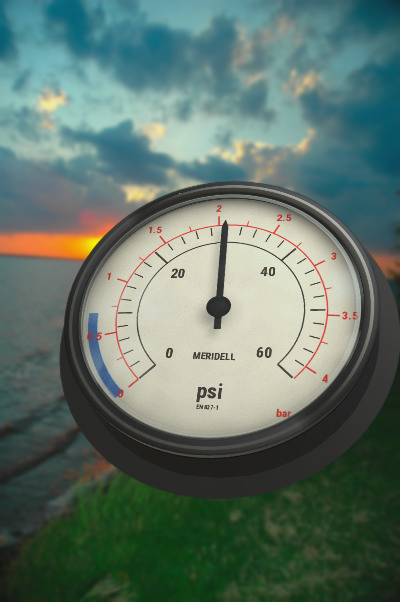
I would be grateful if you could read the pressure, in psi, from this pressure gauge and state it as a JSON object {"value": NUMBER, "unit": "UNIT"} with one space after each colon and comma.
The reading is {"value": 30, "unit": "psi"}
